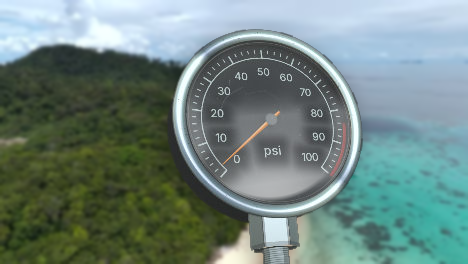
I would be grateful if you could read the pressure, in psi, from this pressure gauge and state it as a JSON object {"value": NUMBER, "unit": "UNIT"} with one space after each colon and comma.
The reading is {"value": 2, "unit": "psi"}
